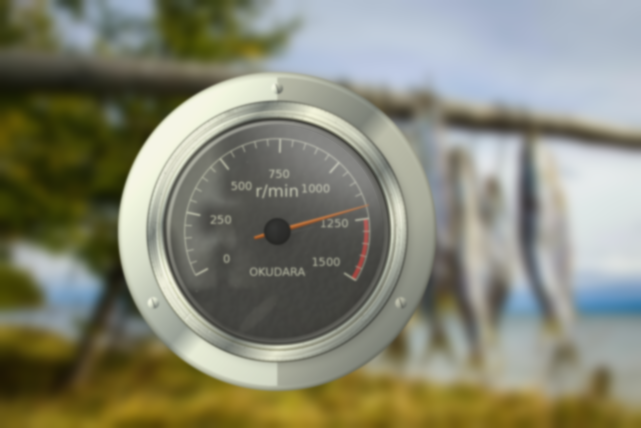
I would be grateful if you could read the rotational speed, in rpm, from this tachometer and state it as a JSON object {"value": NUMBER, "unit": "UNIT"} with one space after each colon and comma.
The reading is {"value": 1200, "unit": "rpm"}
